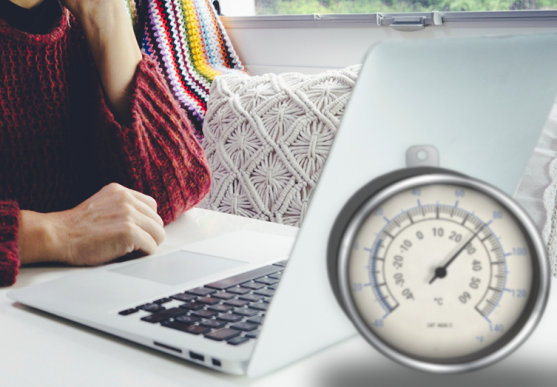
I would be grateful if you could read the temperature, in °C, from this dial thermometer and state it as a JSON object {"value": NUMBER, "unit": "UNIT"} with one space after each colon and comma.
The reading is {"value": 25, "unit": "°C"}
